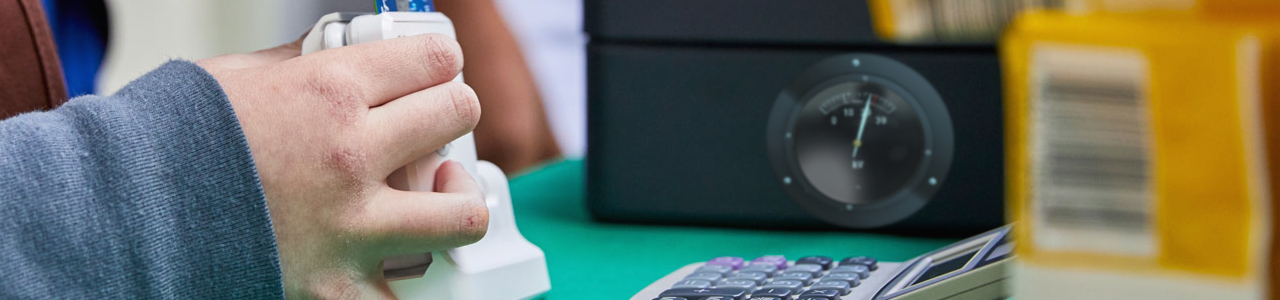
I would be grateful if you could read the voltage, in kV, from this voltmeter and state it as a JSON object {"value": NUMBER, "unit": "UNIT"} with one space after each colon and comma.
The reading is {"value": 20, "unit": "kV"}
